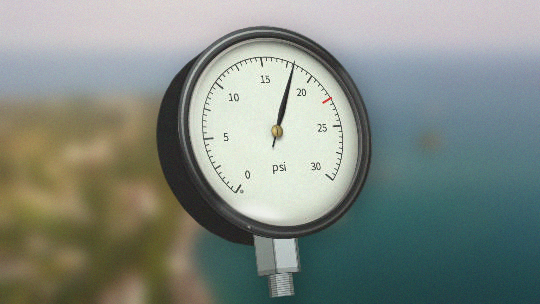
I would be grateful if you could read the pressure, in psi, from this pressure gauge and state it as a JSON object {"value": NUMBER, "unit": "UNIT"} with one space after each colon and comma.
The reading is {"value": 18, "unit": "psi"}
